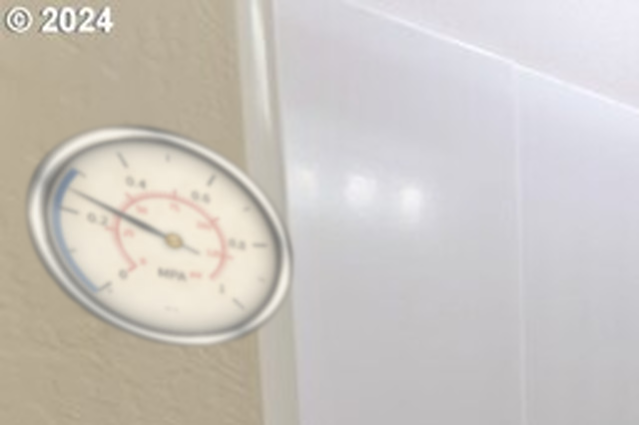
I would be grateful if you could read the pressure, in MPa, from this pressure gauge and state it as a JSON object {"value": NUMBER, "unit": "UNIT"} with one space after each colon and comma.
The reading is {"value": 0.25, "unit": "MPa"}
